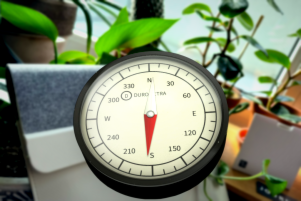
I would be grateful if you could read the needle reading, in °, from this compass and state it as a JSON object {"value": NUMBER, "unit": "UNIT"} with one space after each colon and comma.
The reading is {"value": 185, "unit": "°"}
